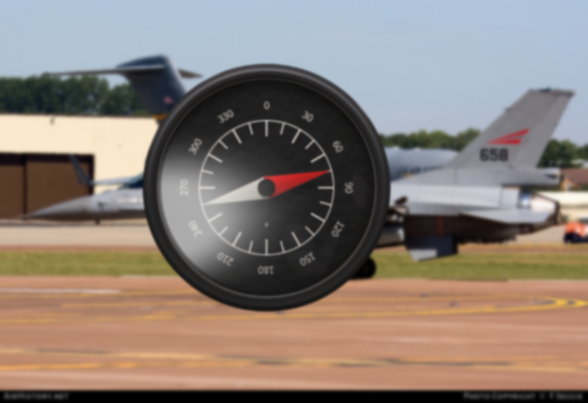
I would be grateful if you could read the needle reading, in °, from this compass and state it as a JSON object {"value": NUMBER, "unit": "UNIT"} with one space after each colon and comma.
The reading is {"value": 75, "unit": "°"}
